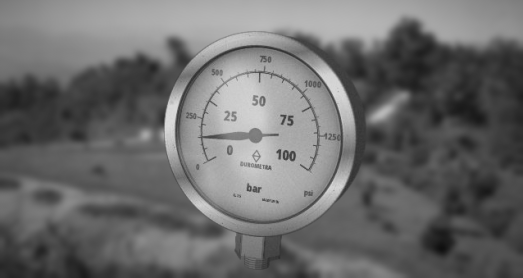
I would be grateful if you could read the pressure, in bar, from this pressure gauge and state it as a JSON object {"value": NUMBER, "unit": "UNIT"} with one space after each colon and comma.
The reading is {"value": 10, "unit": "bar"}
